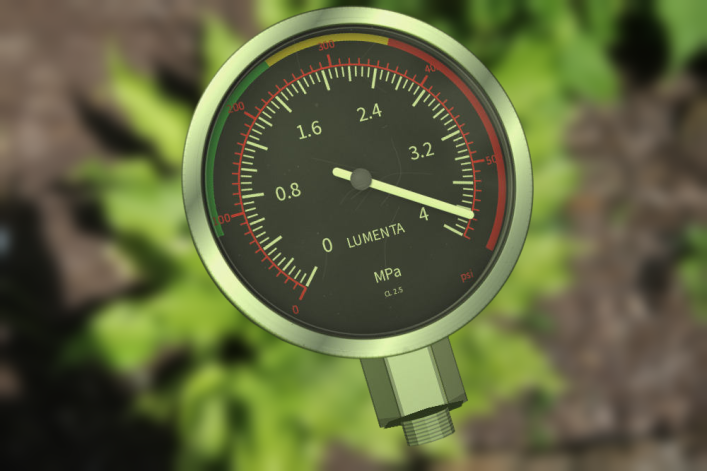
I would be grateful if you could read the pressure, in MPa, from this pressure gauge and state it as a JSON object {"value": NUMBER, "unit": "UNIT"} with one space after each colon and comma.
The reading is {"value": 3.85, "unit": "MPa"}
